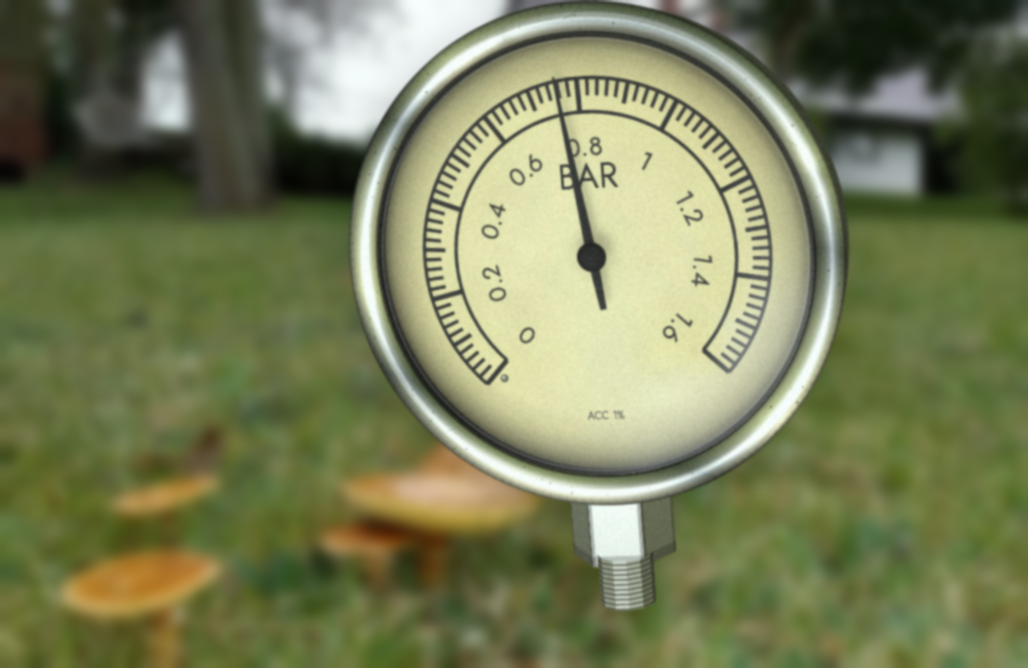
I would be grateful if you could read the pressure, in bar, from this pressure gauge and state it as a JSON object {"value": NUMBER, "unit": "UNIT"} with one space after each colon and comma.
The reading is {"value": 0.76, "unit": "bar"}
